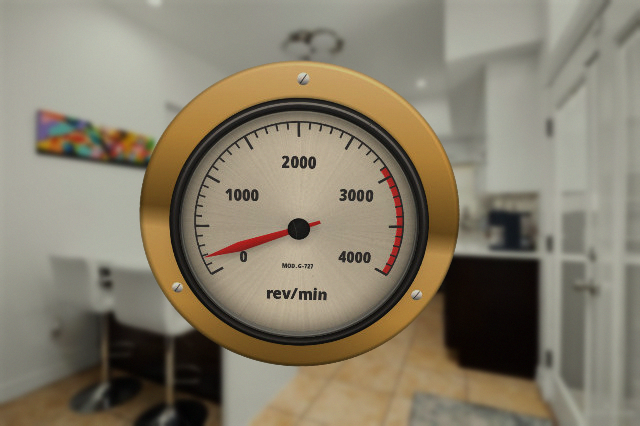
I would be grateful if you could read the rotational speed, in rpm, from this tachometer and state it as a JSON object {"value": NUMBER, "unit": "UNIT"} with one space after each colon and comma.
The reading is {"value": 200, "unit": "rpm"}
